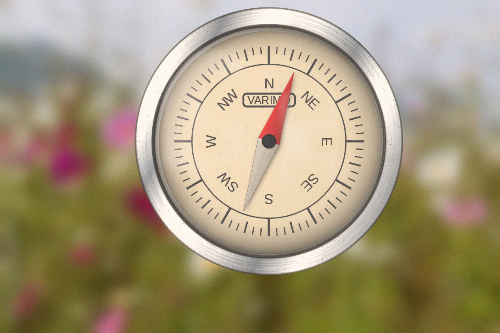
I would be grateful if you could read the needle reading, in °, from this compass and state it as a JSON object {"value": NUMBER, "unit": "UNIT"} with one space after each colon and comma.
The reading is {"value": 20, "unit": "°"}
